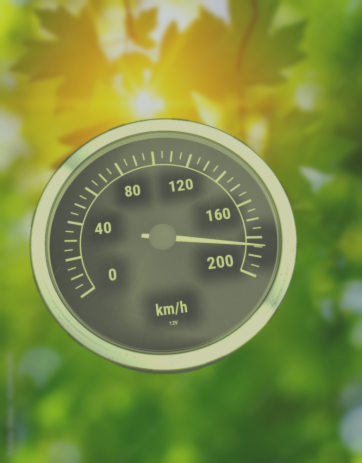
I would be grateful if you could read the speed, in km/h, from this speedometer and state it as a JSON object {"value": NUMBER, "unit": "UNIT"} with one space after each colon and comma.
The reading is {"value": 185, "unit": "km/h"}
